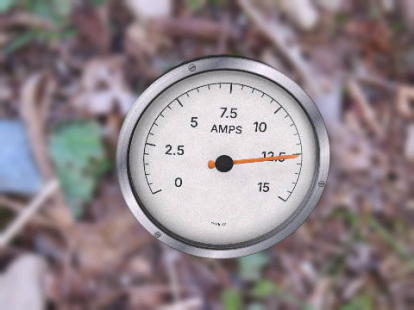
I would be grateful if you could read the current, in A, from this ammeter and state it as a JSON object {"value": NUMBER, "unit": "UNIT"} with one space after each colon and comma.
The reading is {"value": 12.5, "unit": "A"}
